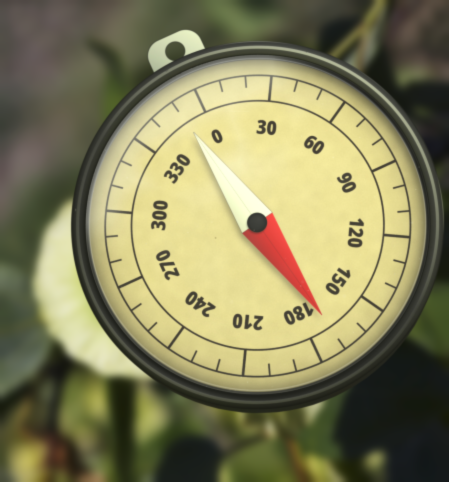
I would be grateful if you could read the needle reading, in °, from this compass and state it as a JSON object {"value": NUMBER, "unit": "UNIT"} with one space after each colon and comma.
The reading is {"value": 170, "unit": "°"}
